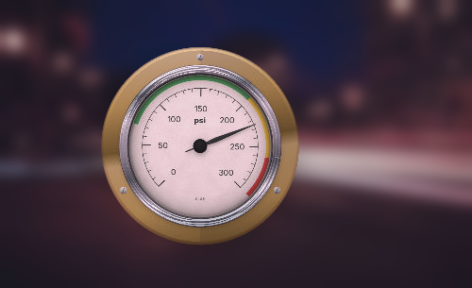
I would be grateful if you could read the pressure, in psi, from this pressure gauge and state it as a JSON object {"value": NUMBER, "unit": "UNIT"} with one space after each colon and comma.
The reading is {"value": 225, "unit": "psi"}
